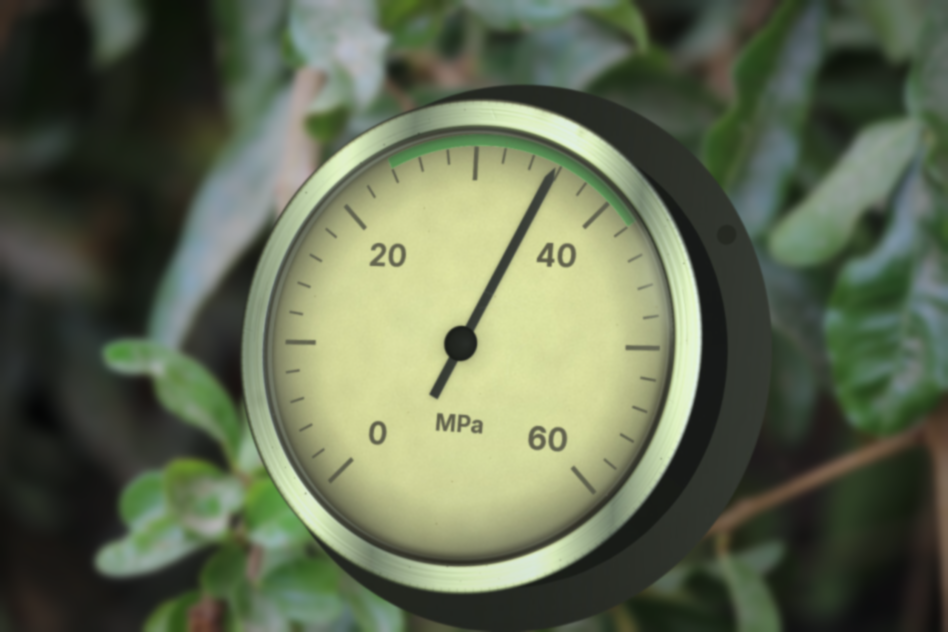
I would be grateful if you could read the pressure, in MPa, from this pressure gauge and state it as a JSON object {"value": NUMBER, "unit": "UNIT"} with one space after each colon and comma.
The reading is {"value": 36, "unit": "MPa"}
